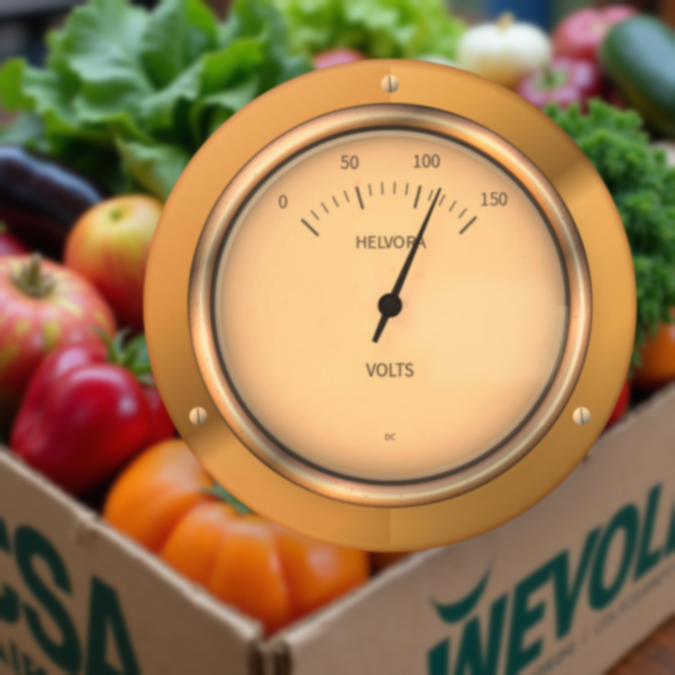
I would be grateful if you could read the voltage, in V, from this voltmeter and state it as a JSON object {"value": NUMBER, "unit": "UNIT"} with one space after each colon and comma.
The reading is {"value": 115, "unit": "V"}
